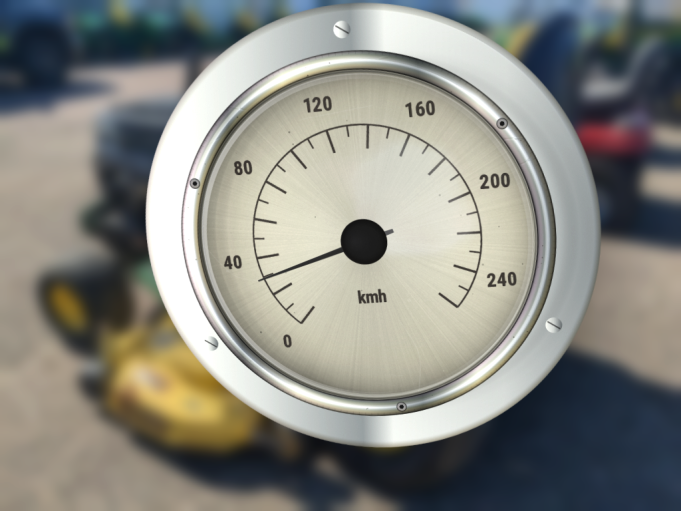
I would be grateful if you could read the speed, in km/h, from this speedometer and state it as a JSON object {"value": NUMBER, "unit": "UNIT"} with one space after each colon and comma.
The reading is {"value": 30, "unit": "km/h"}
